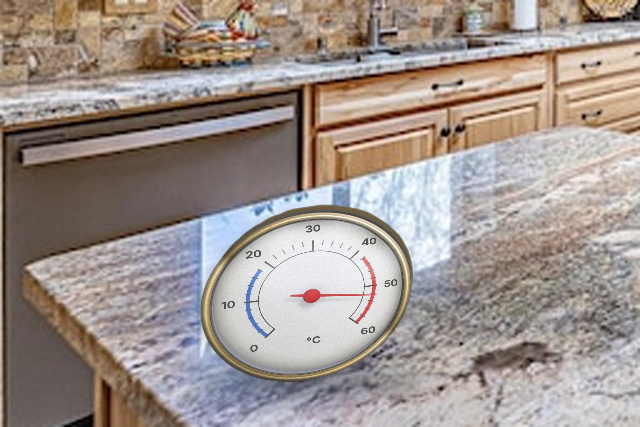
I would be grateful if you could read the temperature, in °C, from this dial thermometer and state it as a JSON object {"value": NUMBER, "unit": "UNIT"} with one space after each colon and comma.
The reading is {"value": 52, "unit": "°C"}
